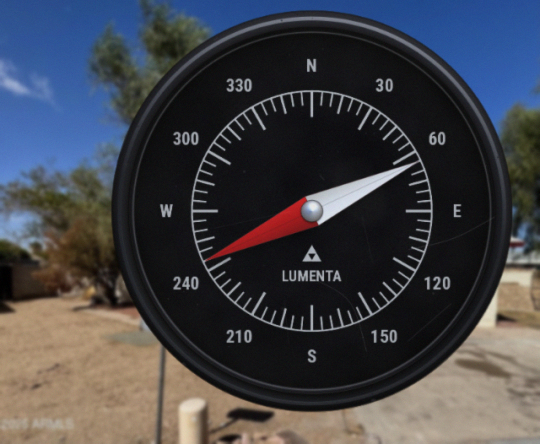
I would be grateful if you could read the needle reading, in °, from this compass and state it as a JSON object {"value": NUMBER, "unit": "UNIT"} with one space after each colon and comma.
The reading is {"value": 245, "unit": "°"}
